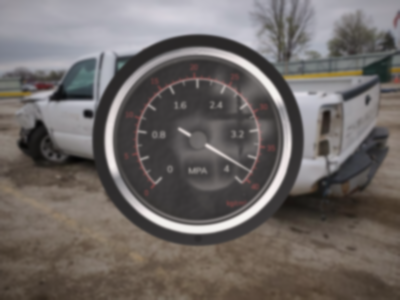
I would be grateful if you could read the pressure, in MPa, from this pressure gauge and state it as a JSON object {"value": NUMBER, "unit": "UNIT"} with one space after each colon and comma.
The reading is {"value": 3.8, "unit": "MPa"}
